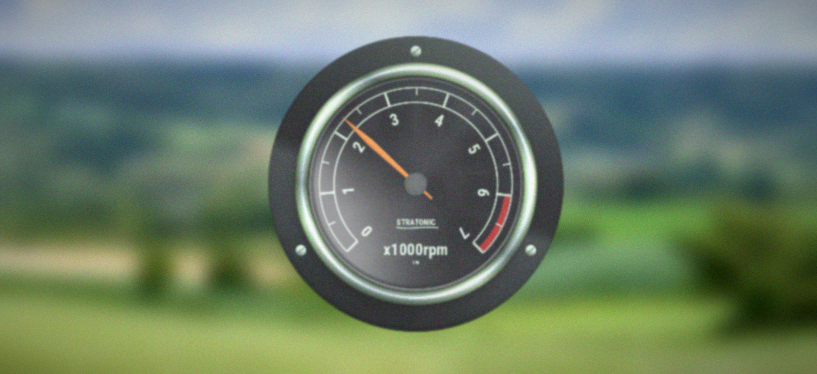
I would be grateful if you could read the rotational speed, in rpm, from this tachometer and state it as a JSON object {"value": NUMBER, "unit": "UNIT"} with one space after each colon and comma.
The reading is {"value": 2250, "unit": "rpm"}
